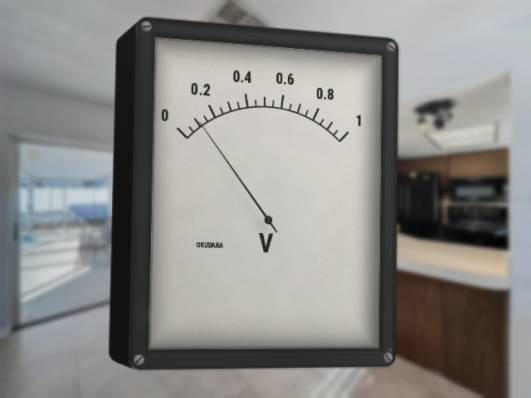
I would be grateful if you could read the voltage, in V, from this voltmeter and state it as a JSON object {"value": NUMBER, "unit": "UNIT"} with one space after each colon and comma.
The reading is {"value": 0.1, "unit": "V"}
